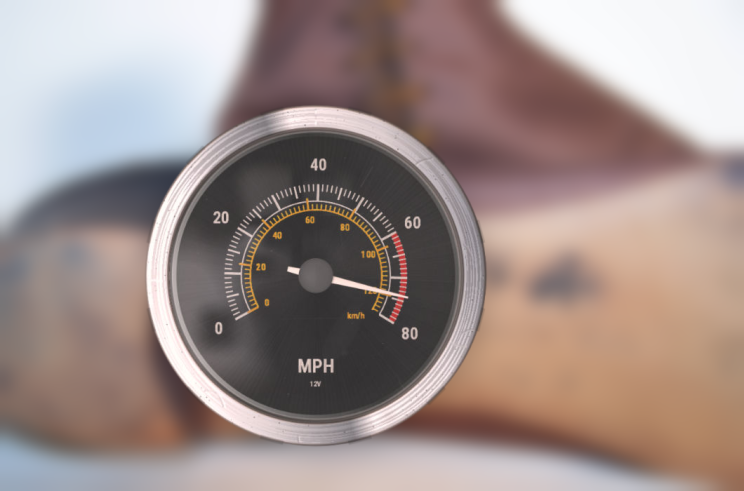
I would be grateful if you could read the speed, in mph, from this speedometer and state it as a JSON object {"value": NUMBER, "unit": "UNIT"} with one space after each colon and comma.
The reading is {"value": 74, "unit": "mph"}
